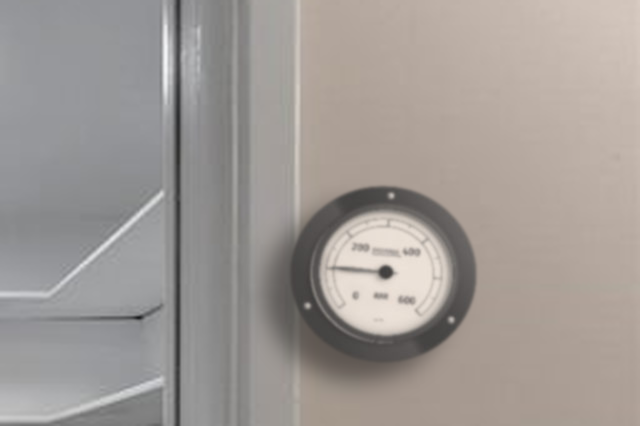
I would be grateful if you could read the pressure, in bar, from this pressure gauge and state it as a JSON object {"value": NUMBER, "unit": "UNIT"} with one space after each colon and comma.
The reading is {"value": 100, "unit": "bar"}
